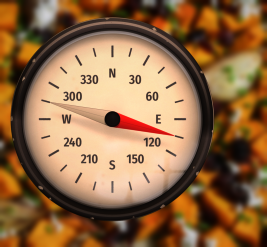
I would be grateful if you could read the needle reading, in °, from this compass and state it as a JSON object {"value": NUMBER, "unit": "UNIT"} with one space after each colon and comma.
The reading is {"value": 105, "unit": "°"}
